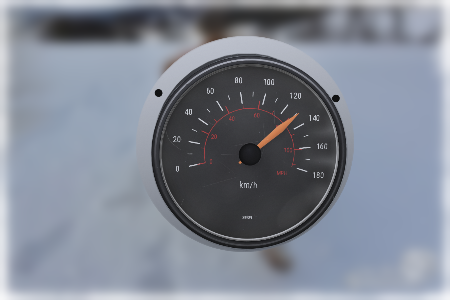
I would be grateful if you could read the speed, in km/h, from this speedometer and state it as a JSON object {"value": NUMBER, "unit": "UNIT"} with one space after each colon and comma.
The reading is {"value": 130, "unit": "km/h"}
